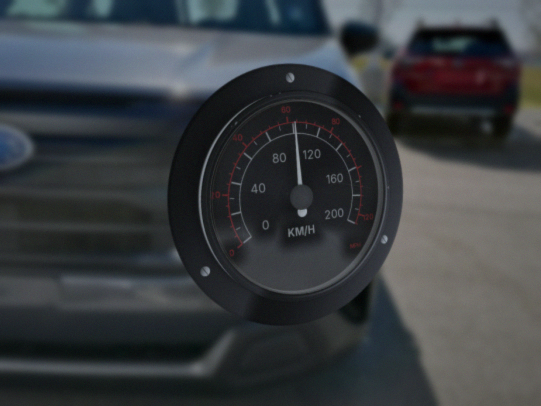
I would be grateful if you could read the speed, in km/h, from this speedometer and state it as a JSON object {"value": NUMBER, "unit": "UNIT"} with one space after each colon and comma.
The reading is {"value": 100, "unit": "km/h"}
